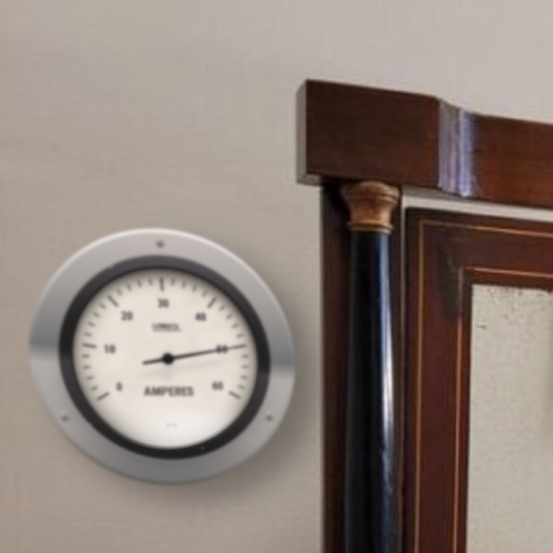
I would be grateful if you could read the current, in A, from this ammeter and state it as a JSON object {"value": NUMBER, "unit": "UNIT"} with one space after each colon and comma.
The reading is {"value": 50, "unit": "A"}
